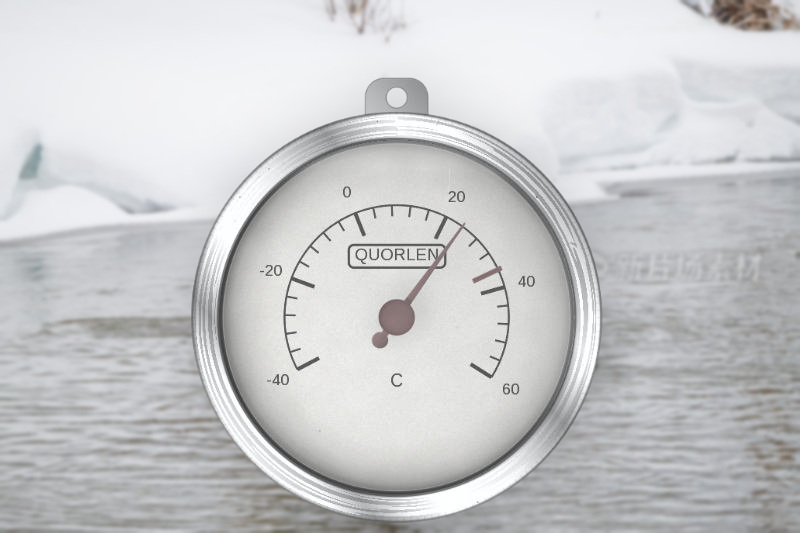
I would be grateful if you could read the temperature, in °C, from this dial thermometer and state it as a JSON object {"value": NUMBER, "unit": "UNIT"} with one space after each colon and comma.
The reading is {"value": 24, "unit": "°C"}
